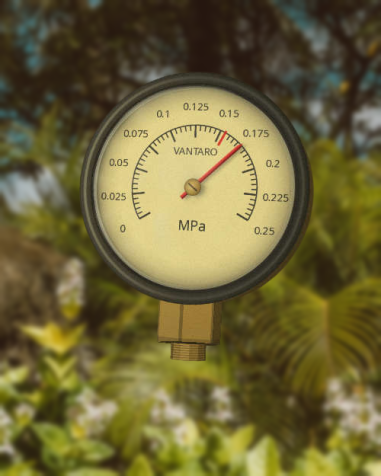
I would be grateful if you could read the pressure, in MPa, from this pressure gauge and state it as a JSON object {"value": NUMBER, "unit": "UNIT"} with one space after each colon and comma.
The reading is {"value": 0.175, "unit": "MPa"}
